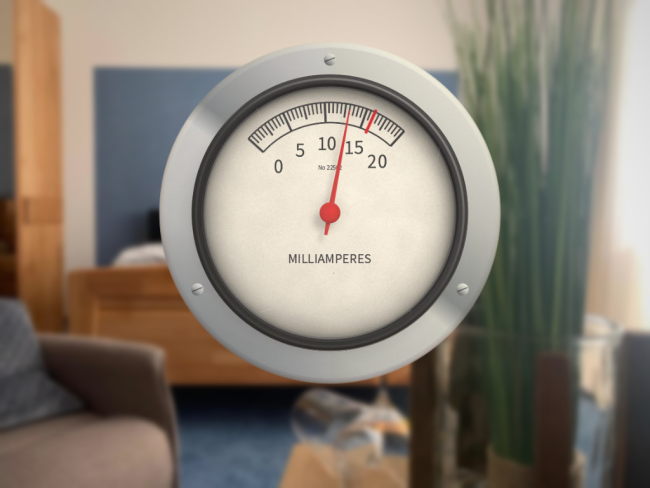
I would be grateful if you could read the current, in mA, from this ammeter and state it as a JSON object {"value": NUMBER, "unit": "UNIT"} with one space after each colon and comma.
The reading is {"value": 13, "unit": "mA"}
